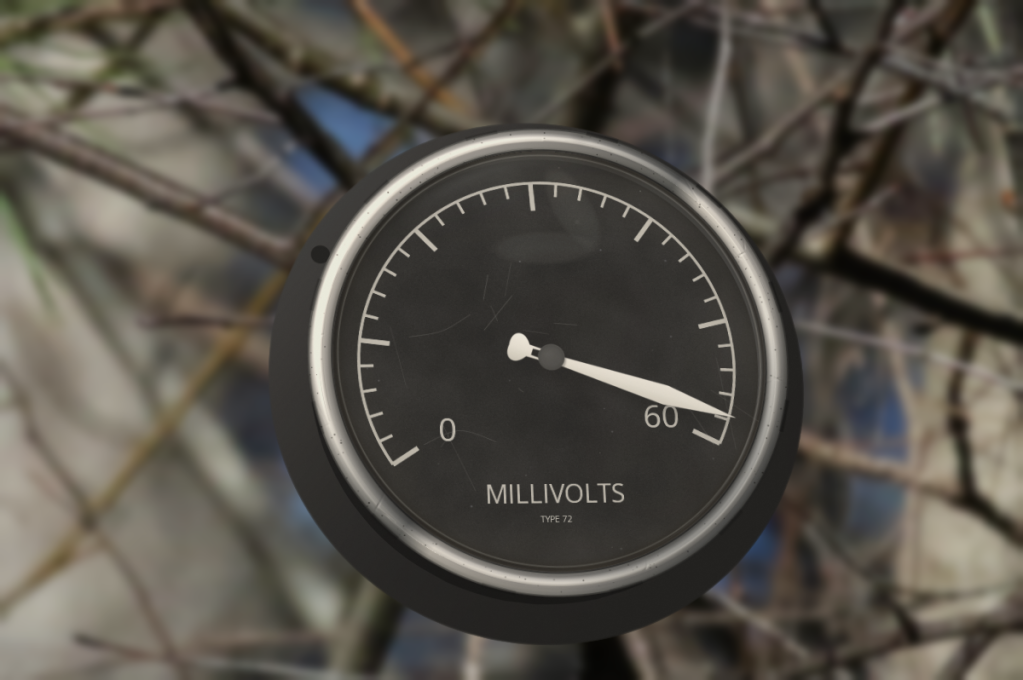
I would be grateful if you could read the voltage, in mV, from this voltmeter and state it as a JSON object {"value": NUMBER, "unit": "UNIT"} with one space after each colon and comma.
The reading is {"value": 58, "unit": "mV"}
